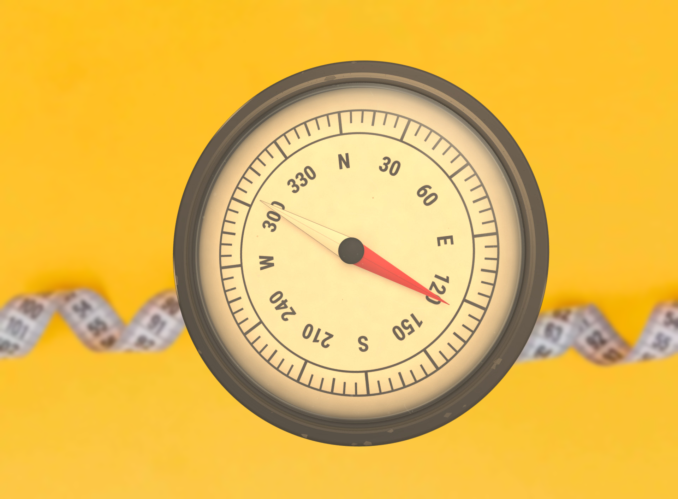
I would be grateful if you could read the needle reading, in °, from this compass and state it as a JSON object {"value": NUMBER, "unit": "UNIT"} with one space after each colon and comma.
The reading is {"value": 125, "unit": "°"}
